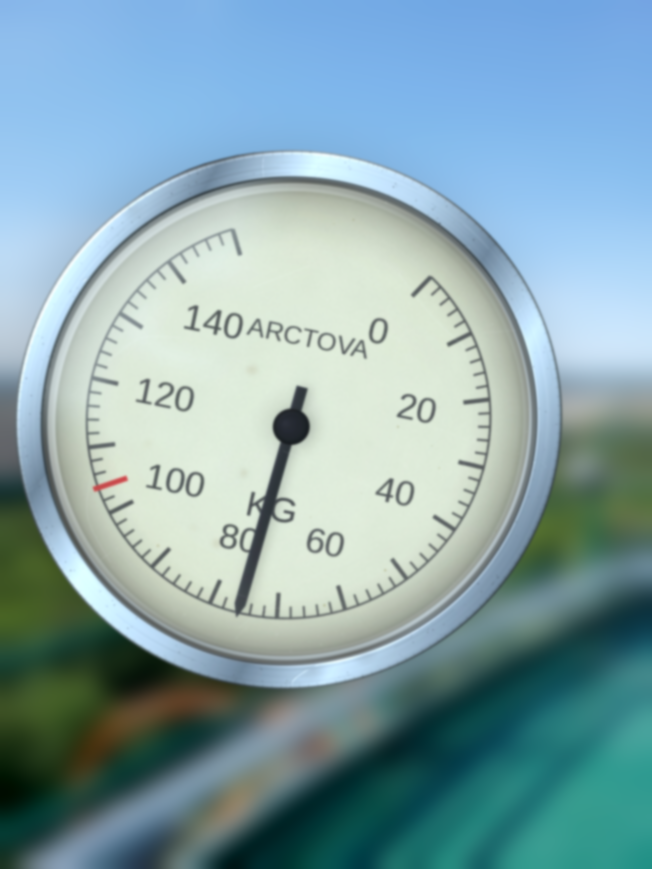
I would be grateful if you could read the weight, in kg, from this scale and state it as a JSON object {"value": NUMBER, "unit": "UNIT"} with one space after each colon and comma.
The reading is {"value": 76, "unit": "kg"}
